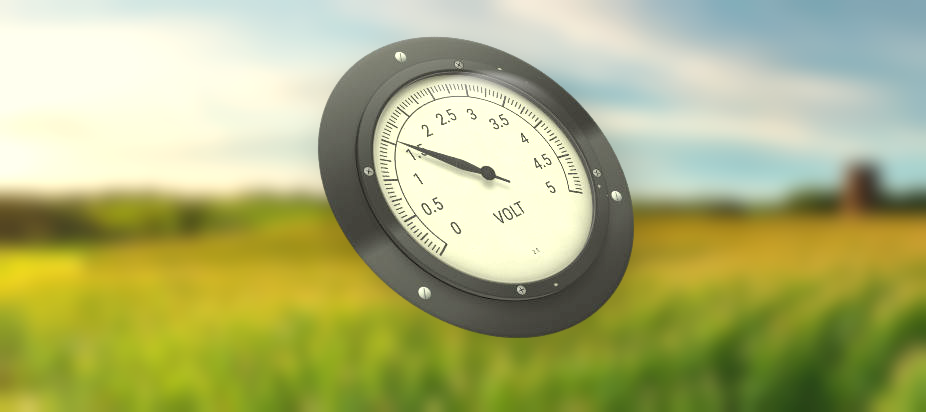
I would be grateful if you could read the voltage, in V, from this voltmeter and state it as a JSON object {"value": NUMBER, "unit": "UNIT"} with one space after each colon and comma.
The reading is {"value": 1.5, "unit": "V"}
